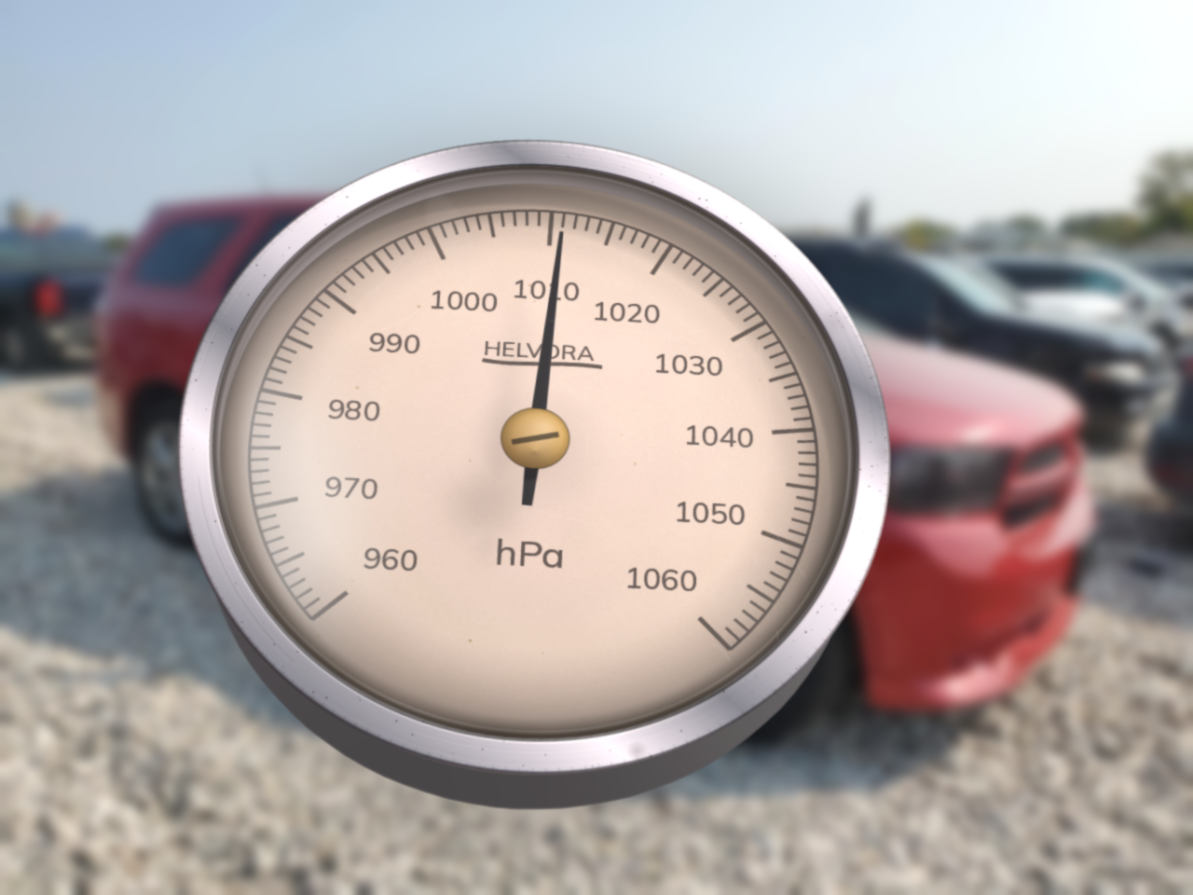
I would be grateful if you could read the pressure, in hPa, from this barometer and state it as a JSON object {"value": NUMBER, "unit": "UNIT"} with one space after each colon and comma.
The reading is {"value": 1011, "unit": "hPa"}
